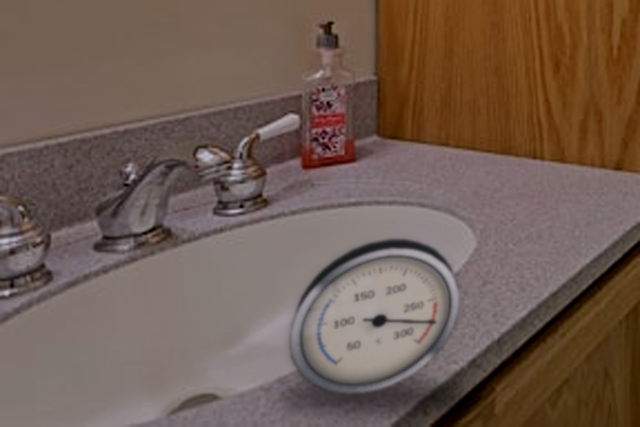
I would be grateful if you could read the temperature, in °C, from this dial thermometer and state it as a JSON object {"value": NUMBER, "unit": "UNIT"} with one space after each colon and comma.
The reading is {"value": 275, "unit": "°C"}
